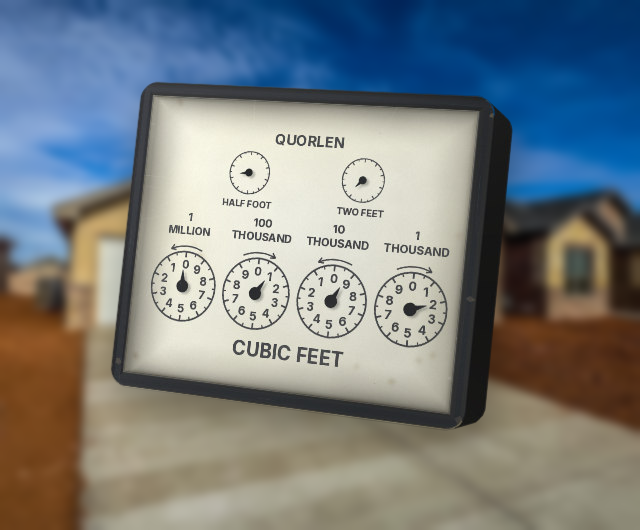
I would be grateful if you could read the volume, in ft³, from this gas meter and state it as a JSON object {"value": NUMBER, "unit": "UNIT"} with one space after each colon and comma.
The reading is {"value": 9200, "unit": "ft³"}
